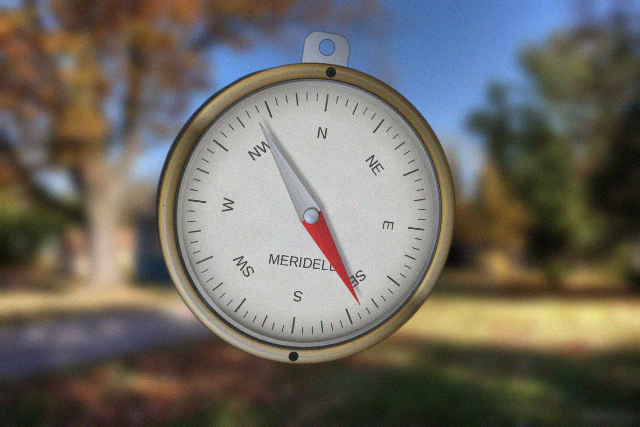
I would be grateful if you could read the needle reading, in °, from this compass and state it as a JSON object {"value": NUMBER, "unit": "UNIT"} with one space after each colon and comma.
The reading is {"value": 142.5, "unit": "°"}
